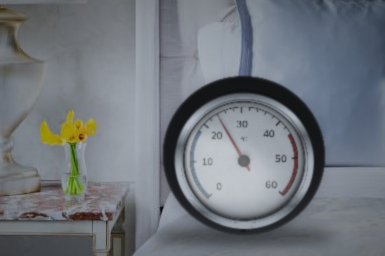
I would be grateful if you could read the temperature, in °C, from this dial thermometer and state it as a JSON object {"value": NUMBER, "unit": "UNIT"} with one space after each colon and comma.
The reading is {"value": 24, "unit": "°C"}
